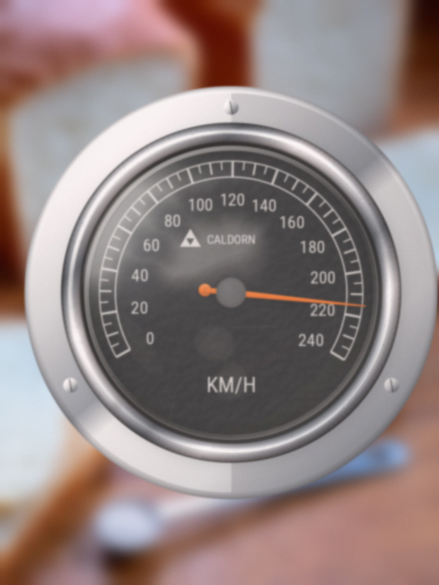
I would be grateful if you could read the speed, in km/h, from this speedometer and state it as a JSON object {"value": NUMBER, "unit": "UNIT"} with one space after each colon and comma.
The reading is {"value": 215, "unit": "km/h"}
